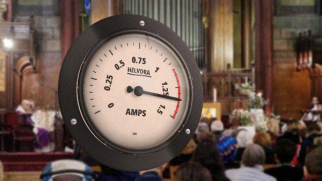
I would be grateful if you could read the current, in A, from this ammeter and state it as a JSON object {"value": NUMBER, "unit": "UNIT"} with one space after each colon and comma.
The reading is {"value": 1.35, "unit": "A"}
